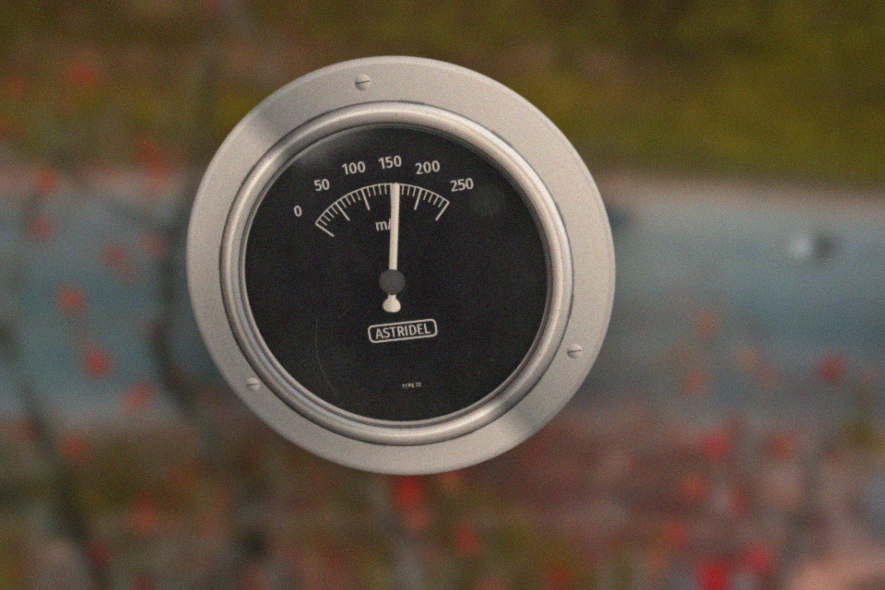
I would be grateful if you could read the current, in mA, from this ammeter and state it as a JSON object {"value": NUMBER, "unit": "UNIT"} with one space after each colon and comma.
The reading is {"value": 160, "unit": "mA"}
